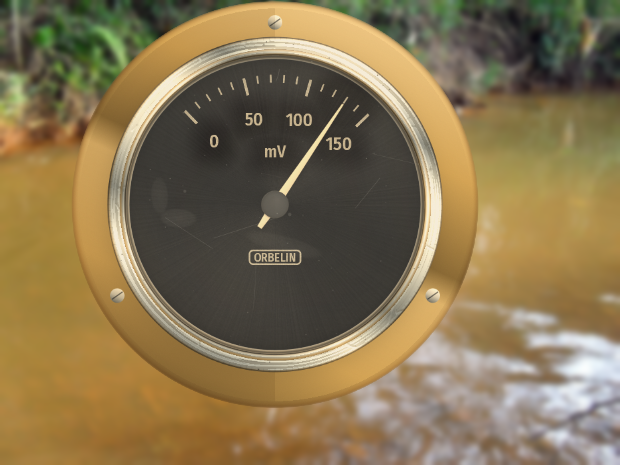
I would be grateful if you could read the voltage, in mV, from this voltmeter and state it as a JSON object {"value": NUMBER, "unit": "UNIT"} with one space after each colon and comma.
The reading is {"value": 130, "unit": "mV"}
